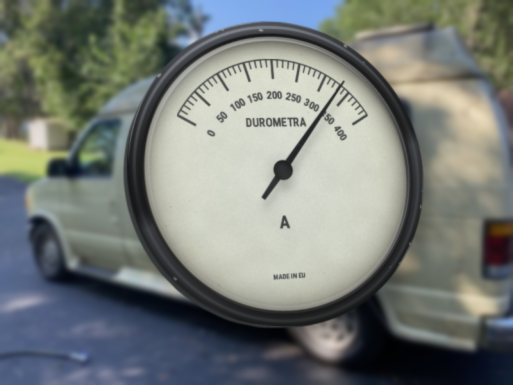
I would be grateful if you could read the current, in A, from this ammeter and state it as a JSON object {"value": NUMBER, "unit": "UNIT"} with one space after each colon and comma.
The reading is {"value": 330, "unit": "A"}
